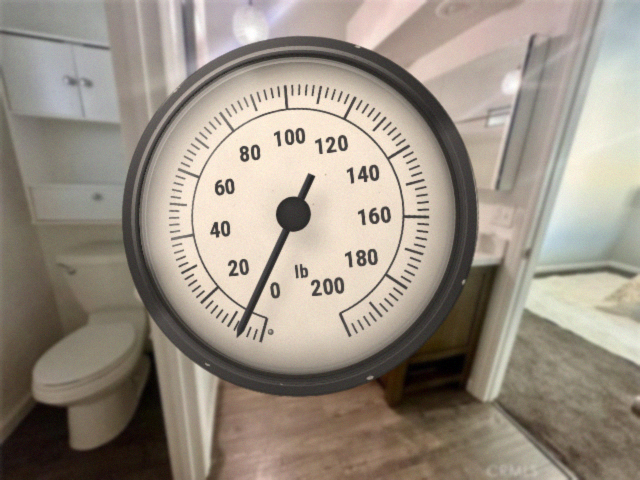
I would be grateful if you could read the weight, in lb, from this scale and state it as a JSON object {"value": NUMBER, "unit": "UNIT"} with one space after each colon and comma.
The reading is {"value": 6, "unit": "lb"}
